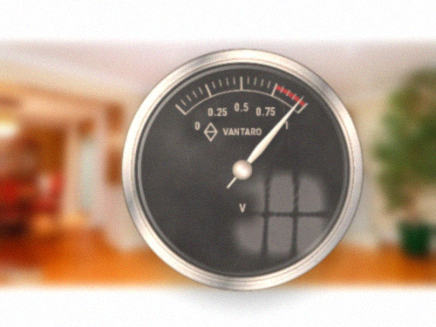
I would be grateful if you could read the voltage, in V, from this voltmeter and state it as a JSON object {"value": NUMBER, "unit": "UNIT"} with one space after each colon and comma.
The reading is {"value": 0.95, "unit": "V"}
